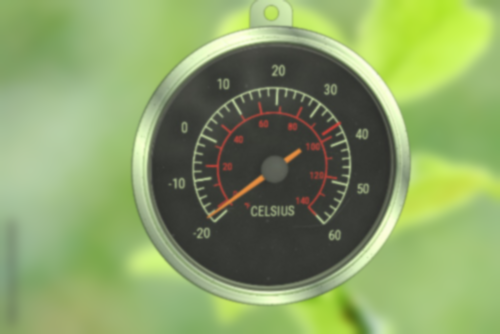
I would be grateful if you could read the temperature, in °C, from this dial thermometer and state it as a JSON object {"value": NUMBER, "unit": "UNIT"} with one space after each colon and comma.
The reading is {"value": -18, "unit": "°C"}
